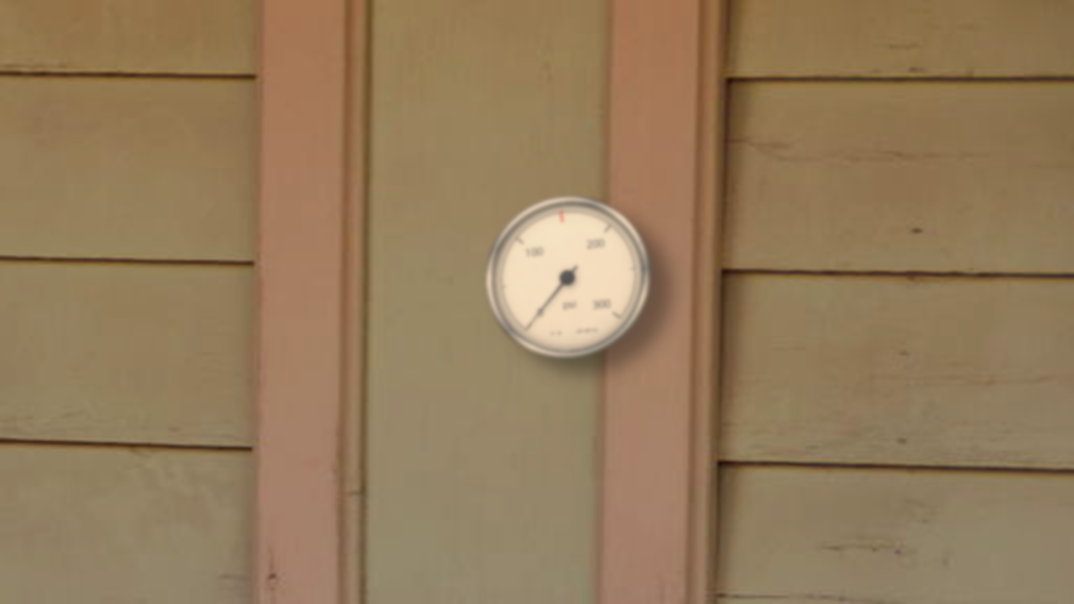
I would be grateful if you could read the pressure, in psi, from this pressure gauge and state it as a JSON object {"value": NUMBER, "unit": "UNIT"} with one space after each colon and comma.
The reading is {"value": 0, "unit": "psi"}
